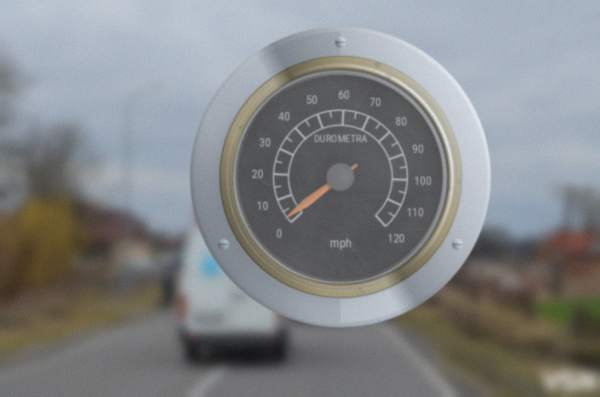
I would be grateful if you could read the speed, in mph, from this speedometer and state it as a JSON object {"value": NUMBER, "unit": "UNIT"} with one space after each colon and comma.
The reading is {"value": 2.5, "unit": "mph"}
